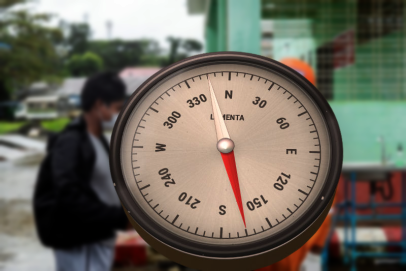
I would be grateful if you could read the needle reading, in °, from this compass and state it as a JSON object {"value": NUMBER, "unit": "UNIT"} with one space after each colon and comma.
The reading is {"value": 165, "unit": "°"}
